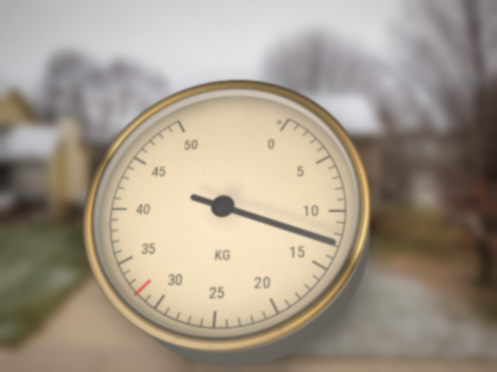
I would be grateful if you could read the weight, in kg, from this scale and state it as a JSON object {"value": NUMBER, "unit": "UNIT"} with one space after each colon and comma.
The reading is {"value": 13, "unit": "kg"}
